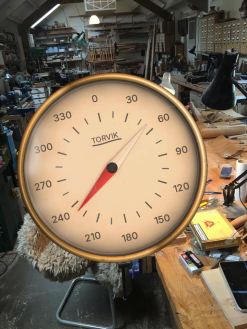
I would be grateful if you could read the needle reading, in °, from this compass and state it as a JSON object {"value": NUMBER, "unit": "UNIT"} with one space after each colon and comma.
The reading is {"value": 232.5, "unit": "°"}
